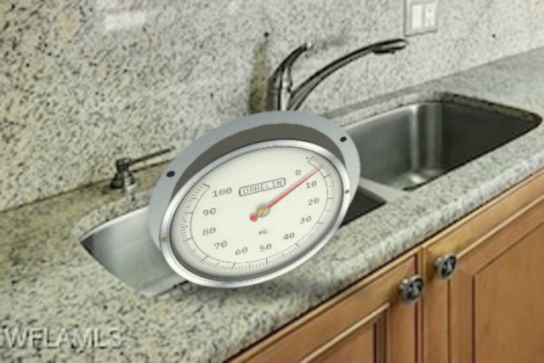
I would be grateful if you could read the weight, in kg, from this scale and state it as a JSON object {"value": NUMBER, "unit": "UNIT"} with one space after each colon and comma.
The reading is {"value": 5, "unit": "kg"}
